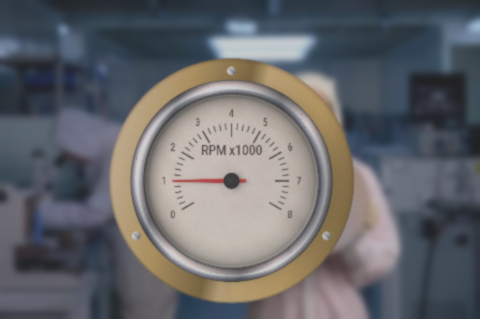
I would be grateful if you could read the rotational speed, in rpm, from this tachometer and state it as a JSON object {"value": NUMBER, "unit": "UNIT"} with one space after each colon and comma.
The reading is {"value": 1000, "unit": "rpm"}
